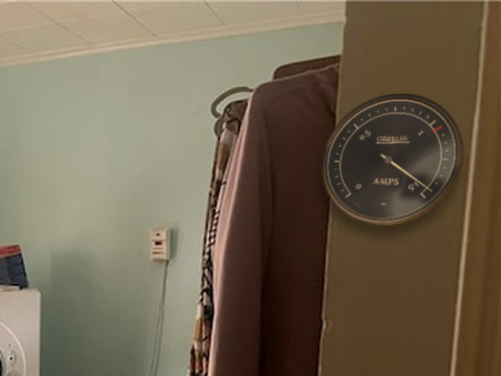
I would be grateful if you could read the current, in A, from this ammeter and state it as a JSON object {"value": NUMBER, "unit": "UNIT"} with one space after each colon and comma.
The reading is {"value": 1.45, "unit": "A"}
